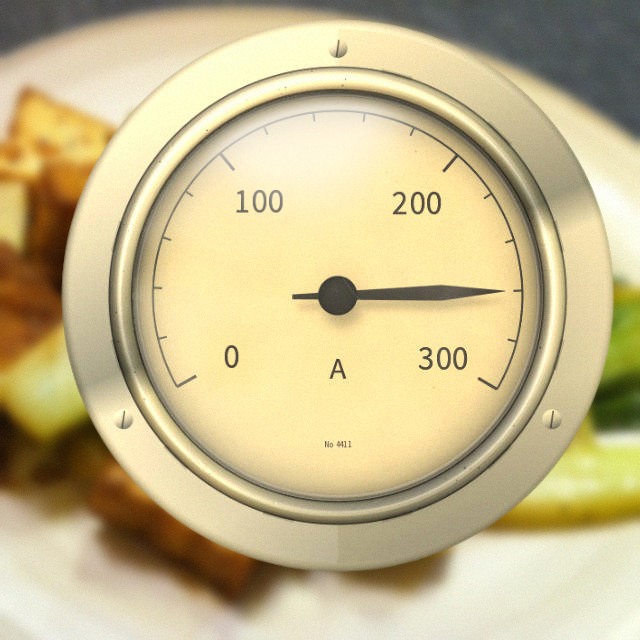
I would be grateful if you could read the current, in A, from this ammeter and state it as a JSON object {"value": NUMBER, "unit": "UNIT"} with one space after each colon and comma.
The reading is {"value": 260, "unit": "A"}
